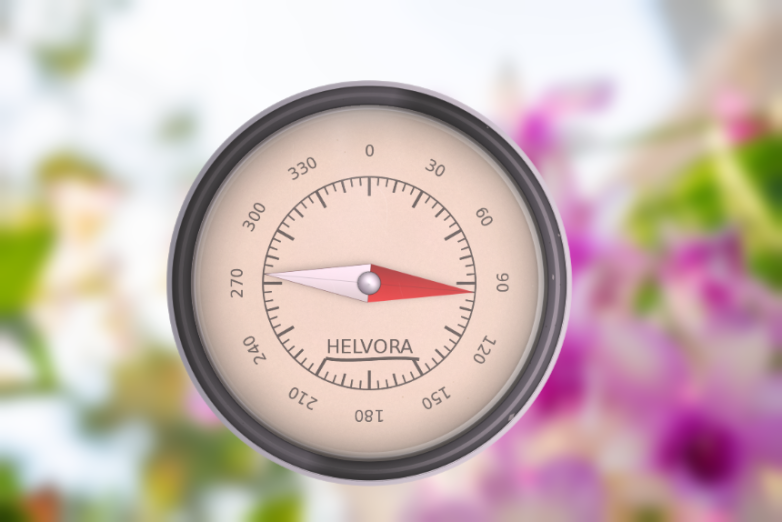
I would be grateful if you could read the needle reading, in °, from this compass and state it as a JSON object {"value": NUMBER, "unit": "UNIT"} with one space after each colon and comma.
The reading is {"value": 95, "unit": "°"}
